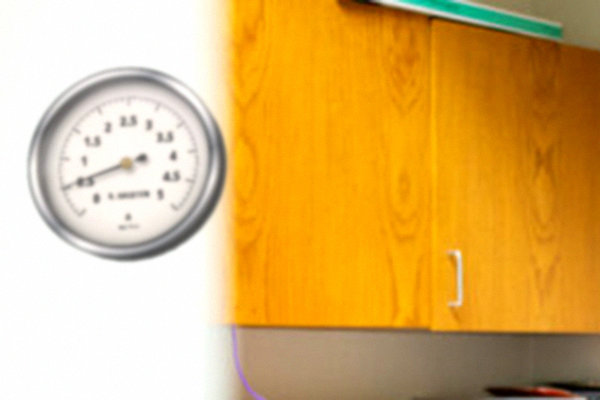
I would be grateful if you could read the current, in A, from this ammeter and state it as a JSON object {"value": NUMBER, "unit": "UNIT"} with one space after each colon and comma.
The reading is {"value": 0.5, "unit": "A"}
